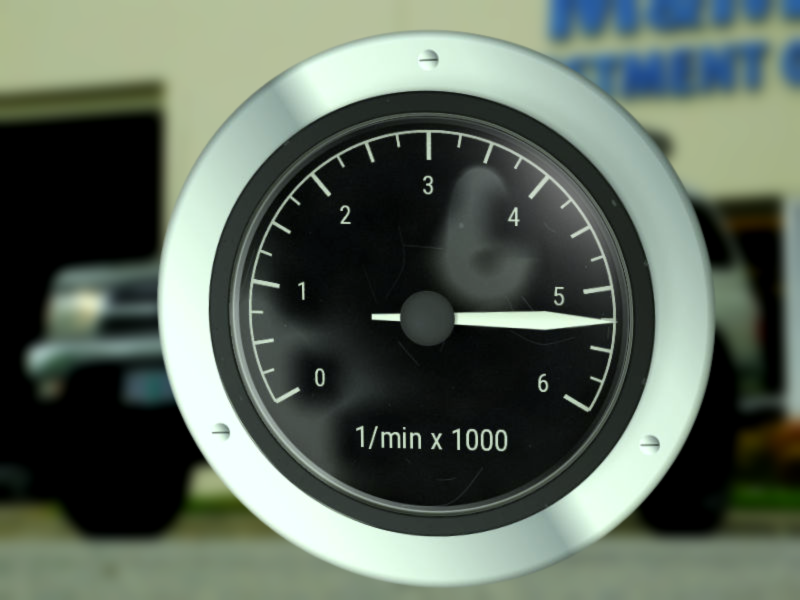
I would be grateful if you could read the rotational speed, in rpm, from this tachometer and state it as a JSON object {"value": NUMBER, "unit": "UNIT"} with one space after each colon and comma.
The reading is {"value": 5250, "unit": "rpm"}
